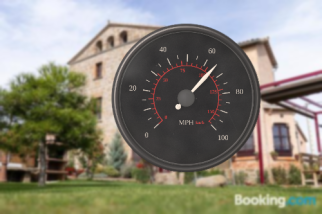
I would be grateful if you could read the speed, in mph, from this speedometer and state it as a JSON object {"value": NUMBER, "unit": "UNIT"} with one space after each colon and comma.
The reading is {"value": 65, "unit": "mph"}
